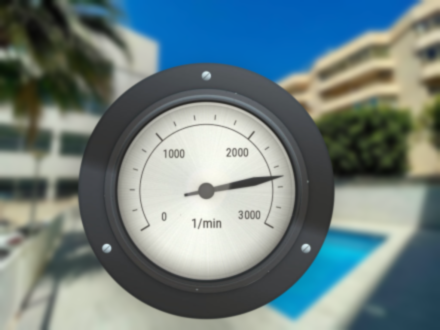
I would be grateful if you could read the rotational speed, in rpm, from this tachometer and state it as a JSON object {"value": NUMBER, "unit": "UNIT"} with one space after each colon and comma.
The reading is {"value": 2500, "unit": "rpm"}
